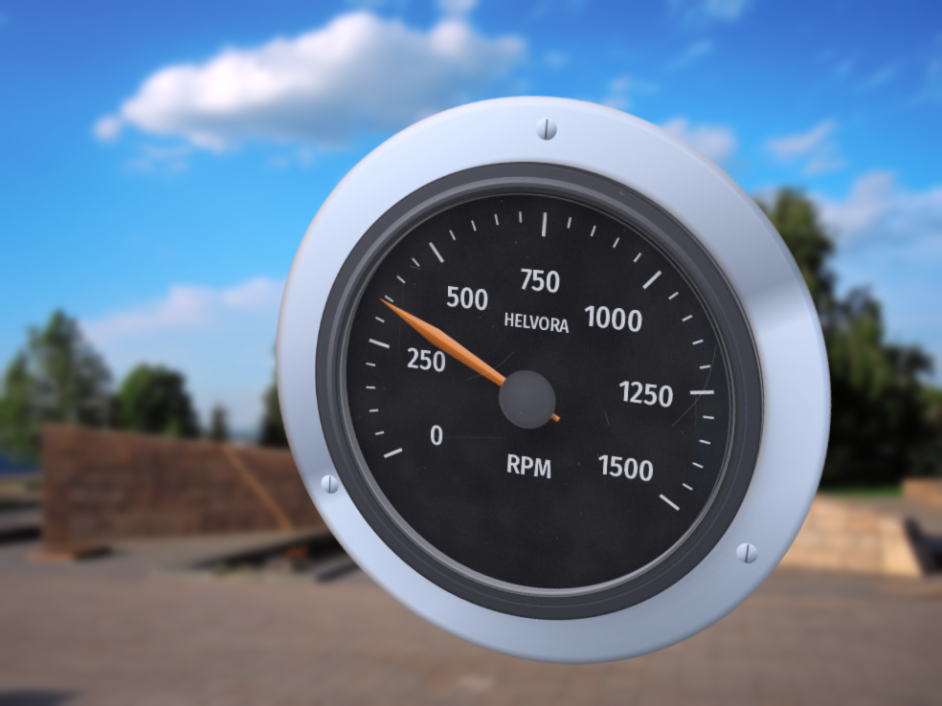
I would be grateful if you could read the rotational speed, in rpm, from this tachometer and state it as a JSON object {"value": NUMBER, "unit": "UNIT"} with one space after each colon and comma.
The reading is {"value": 350, "unit": "rpm"}
